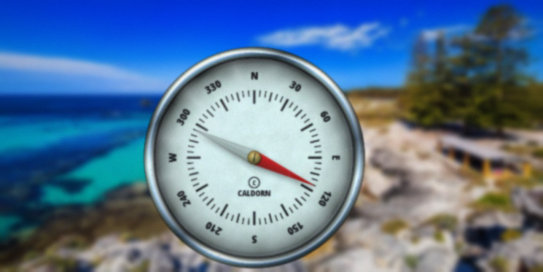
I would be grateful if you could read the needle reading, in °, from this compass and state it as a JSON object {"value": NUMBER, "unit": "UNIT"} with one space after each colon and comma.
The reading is {"value": 115, "unit": "°"}
